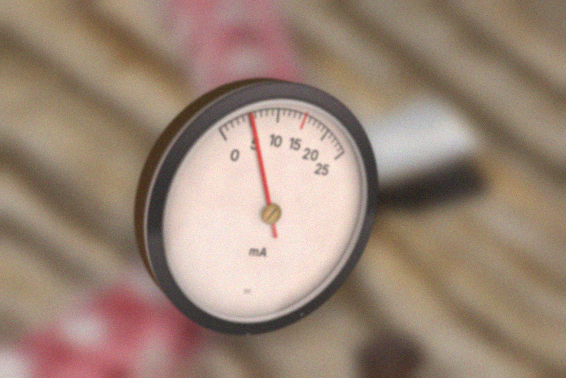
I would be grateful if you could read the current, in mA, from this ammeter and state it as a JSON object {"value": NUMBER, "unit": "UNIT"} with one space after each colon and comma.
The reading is {"value": 5, "unit": "mA"}
